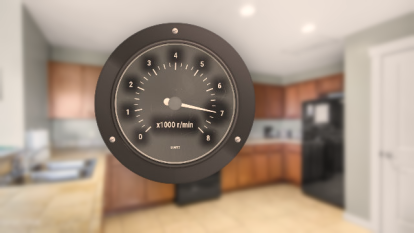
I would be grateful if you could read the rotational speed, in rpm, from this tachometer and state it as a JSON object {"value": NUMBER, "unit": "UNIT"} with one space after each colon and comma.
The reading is {"value": 7000, "unit": "rpm"}
